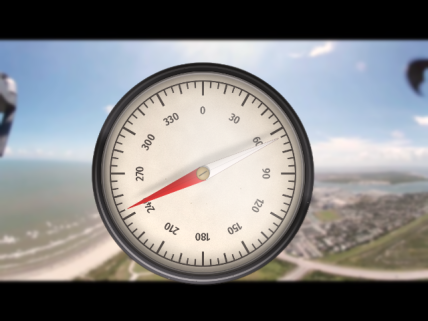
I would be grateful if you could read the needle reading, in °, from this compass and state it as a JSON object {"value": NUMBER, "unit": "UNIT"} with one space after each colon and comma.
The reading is {"value": 245, "unit": "°"}
